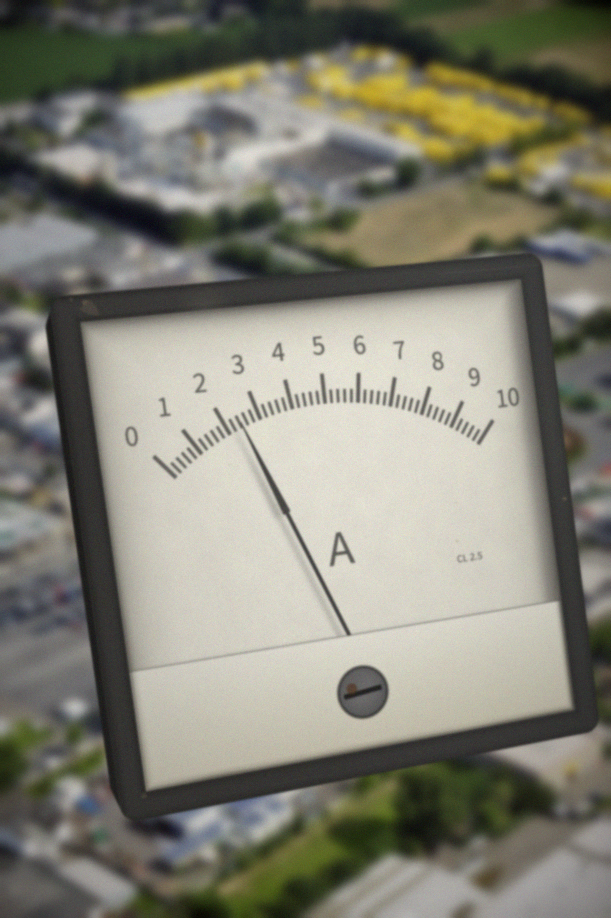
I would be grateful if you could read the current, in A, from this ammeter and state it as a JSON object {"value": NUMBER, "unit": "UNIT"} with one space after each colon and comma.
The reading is {"value": 2.4, "unit": "A"}
